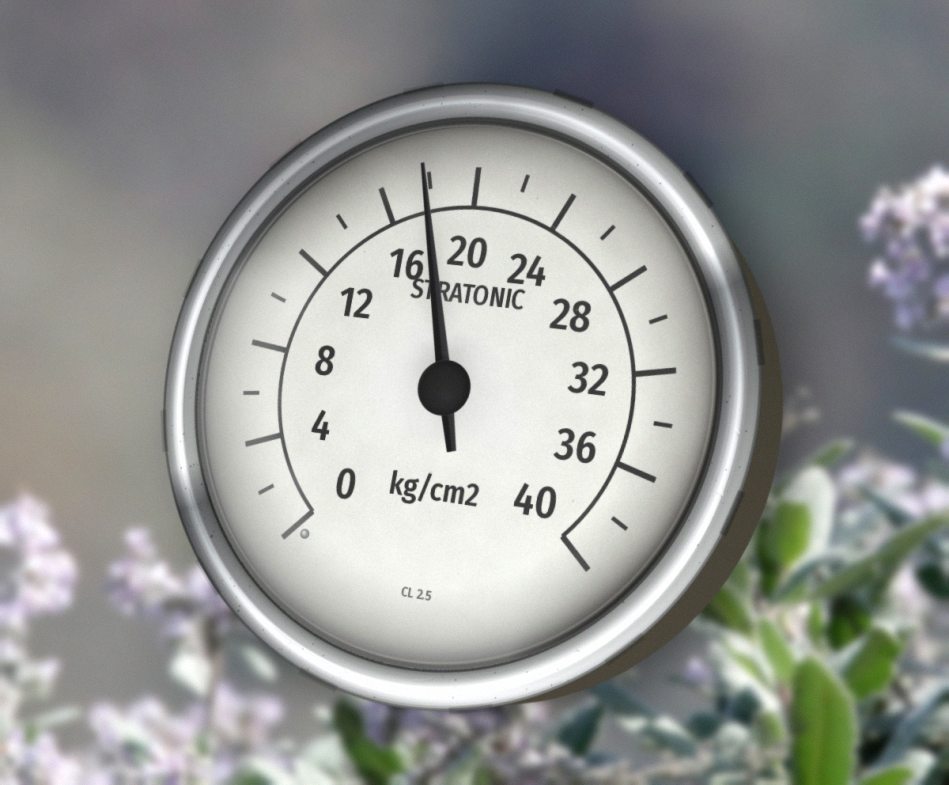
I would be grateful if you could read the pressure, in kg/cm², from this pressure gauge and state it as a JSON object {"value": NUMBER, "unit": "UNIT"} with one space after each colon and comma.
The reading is {"value": 18, "unit": "kg/cm²"}
